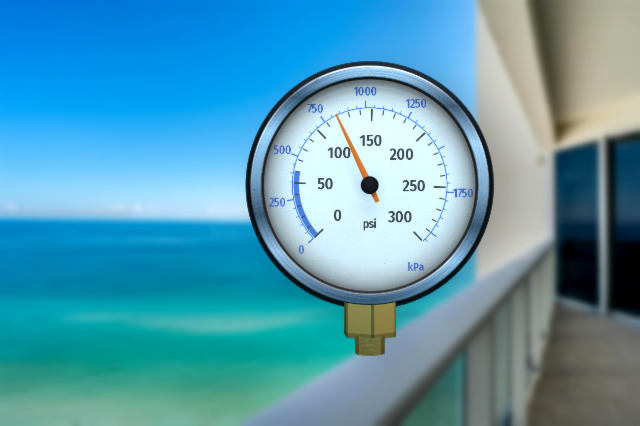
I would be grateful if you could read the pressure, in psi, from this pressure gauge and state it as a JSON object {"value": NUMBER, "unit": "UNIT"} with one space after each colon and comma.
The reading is {"value": 120, "unit": "psi"}
